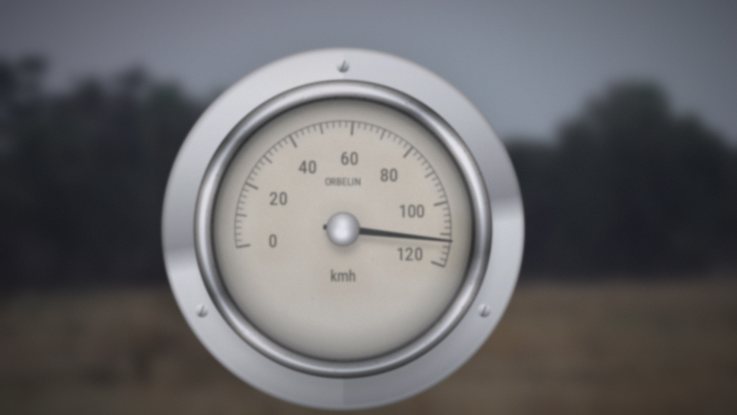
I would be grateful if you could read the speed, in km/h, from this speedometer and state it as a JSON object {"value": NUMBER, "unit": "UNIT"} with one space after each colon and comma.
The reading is {"value": 112, "unit": "km/h"}
